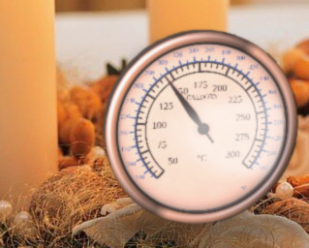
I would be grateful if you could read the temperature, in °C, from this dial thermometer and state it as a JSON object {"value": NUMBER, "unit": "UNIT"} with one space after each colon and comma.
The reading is {"value": 145, "unit": "°C"}
